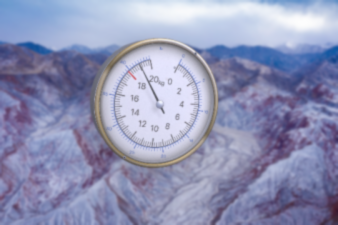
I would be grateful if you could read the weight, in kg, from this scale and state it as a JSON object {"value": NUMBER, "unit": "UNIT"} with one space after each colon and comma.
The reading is {"value": 19, "unit": "kg"}
